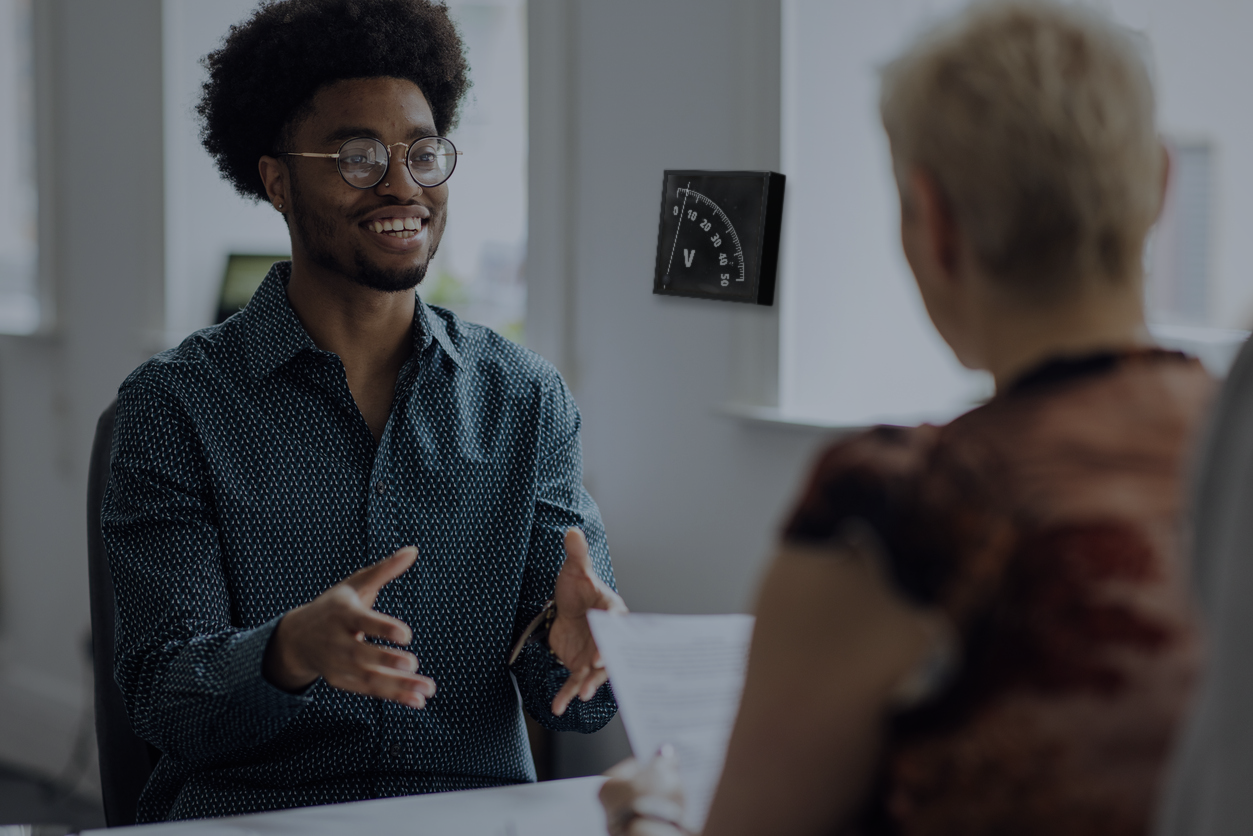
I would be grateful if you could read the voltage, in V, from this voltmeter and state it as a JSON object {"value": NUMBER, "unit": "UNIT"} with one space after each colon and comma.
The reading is {"value": 5, "unit": "V"}
